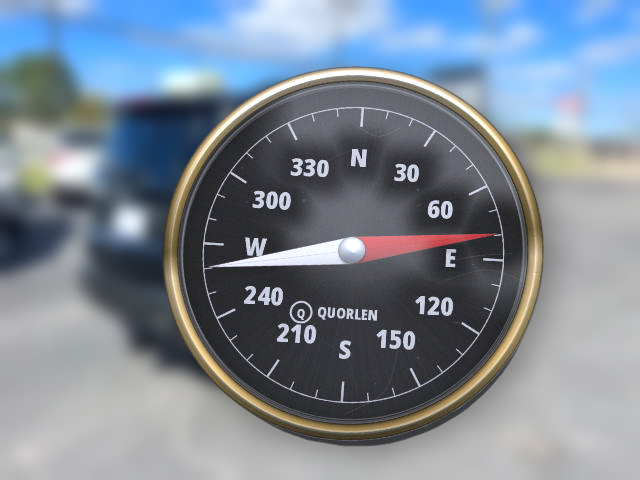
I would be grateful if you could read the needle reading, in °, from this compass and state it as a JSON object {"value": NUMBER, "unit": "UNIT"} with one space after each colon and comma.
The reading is {"value": 80, "unit": "°"}
